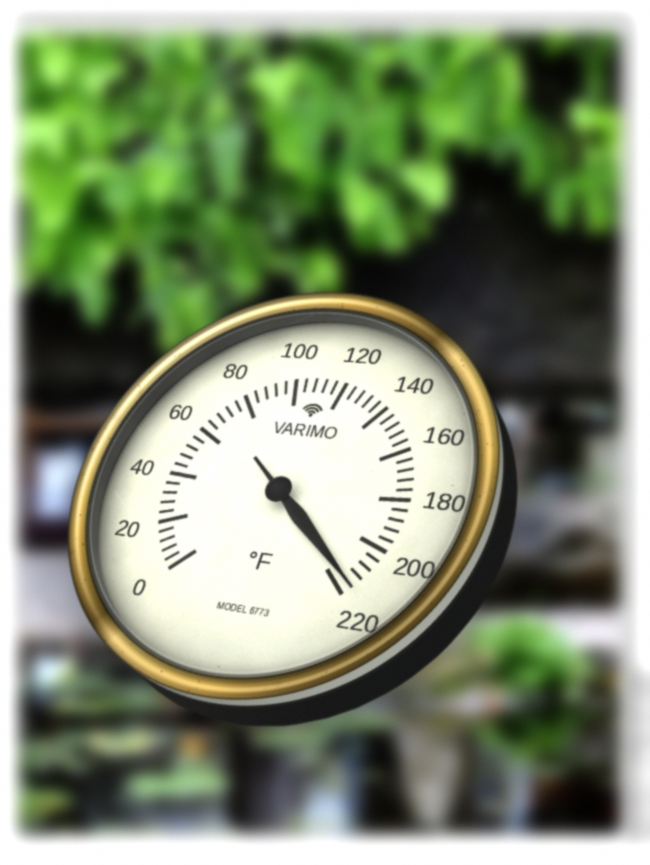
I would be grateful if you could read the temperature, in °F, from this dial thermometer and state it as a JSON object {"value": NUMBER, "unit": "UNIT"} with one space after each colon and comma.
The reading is {"value": 216, "unit": "°F"}
